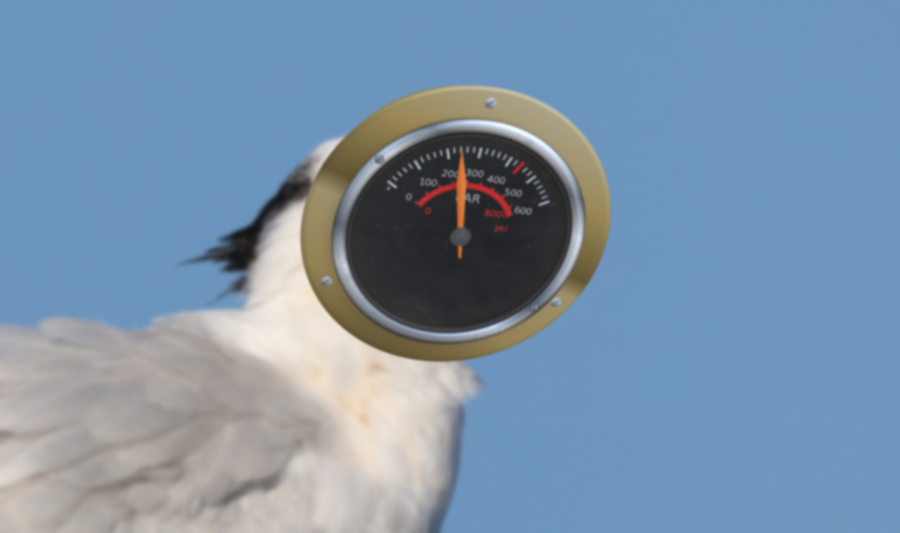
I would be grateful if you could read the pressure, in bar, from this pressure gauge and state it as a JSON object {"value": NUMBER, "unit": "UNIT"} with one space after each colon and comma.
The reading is {"value": 240, "unit": "bar"}
